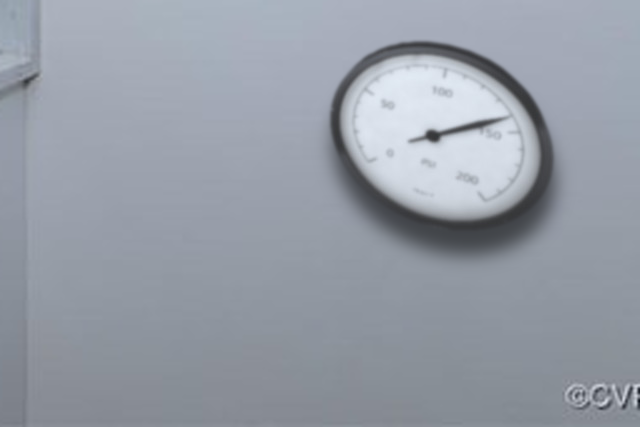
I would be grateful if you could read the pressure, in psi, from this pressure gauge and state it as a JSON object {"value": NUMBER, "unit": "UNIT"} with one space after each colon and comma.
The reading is {"value": 140, "unit": "psi"}
